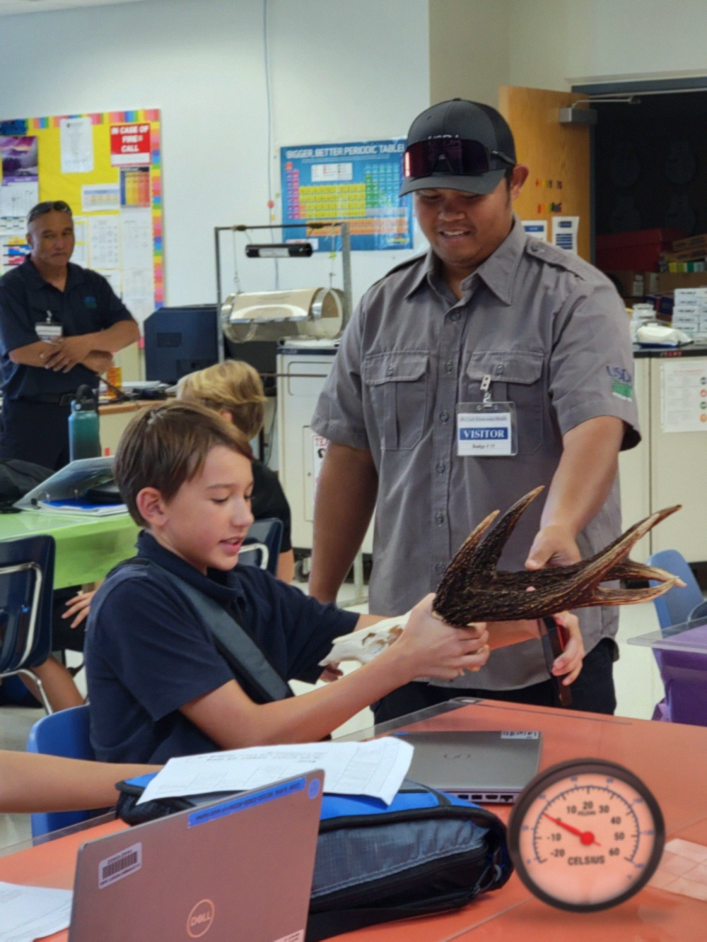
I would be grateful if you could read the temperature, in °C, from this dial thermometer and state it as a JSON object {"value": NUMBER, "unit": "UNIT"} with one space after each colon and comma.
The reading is {"value": 0, "unit": "°C"}
